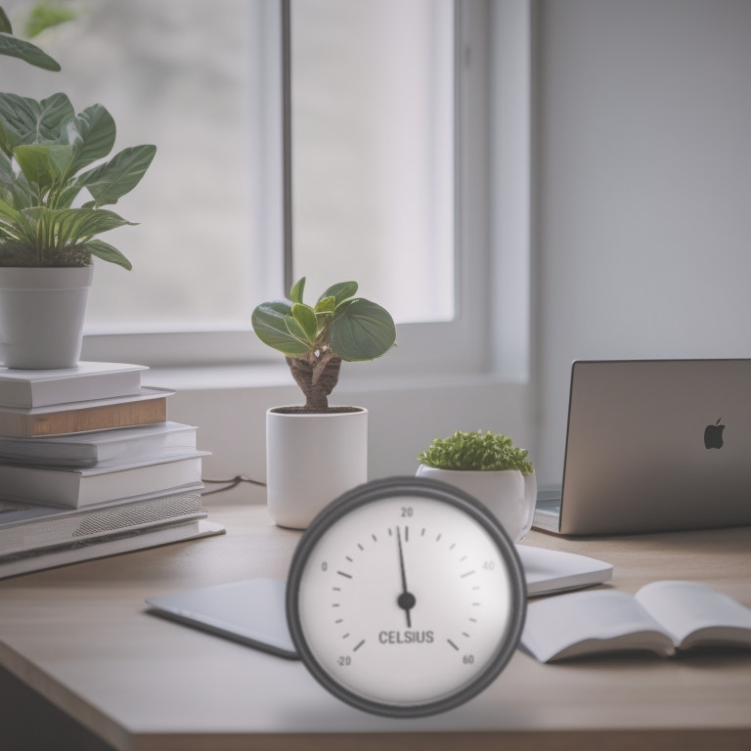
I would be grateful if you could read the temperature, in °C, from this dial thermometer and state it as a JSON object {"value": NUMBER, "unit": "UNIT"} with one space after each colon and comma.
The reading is {"value": 18, "unit": "°C"}
